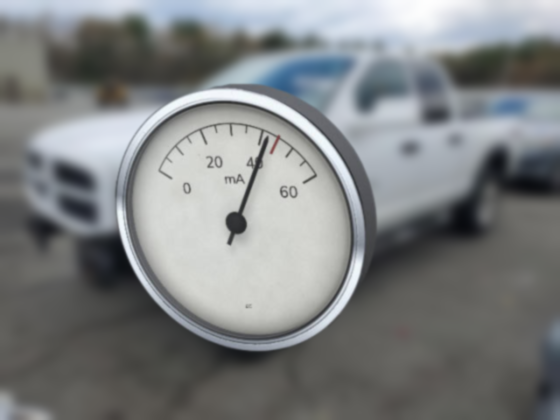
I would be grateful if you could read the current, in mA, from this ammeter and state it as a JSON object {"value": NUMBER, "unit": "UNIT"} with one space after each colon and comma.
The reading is {"value": 42.5, "unit": "mA"}
